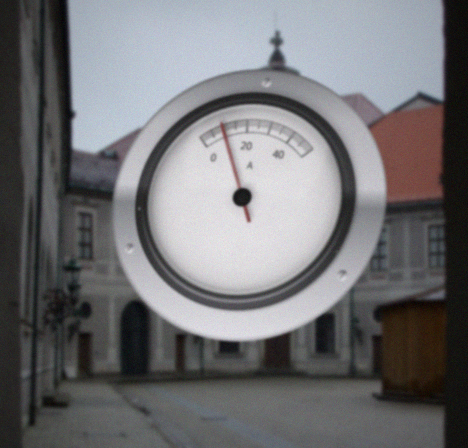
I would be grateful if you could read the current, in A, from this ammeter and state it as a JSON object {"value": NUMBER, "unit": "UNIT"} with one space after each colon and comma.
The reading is {"value": 10, "unit": "A"}
